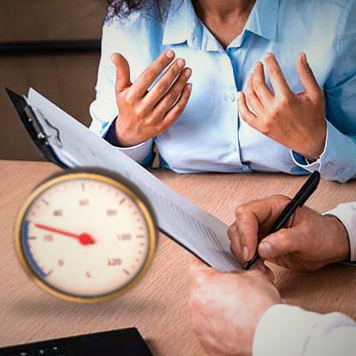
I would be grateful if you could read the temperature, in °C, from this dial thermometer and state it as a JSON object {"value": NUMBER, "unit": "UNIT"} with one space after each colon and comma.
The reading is {"value": 28, "unit": "°C"}
